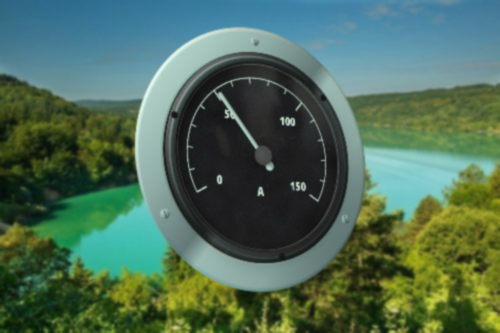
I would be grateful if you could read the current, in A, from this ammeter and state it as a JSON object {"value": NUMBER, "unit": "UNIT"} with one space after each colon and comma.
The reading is {"value": 50, "unit": "A"}
